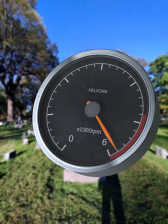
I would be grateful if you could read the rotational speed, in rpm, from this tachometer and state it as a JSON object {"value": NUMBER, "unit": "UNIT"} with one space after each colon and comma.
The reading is {"value": 5800, "unit": "rpm"}
